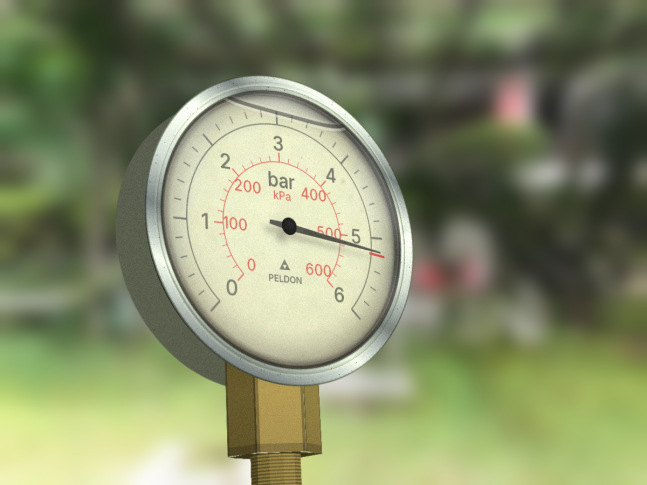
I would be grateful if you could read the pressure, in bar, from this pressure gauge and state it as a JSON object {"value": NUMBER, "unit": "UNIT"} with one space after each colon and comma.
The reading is {"value": 5.2, "unit": "bar"}
